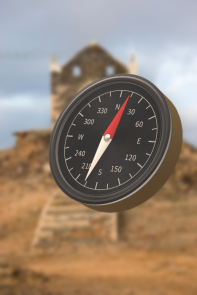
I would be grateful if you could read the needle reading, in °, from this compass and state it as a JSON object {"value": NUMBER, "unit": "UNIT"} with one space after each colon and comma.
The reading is {"value": 15, "unit": "°"}
